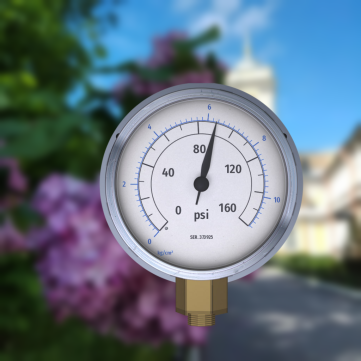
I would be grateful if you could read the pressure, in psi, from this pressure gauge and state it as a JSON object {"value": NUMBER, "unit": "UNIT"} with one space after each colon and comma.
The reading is {"value": 90, "unit": "psi"}
